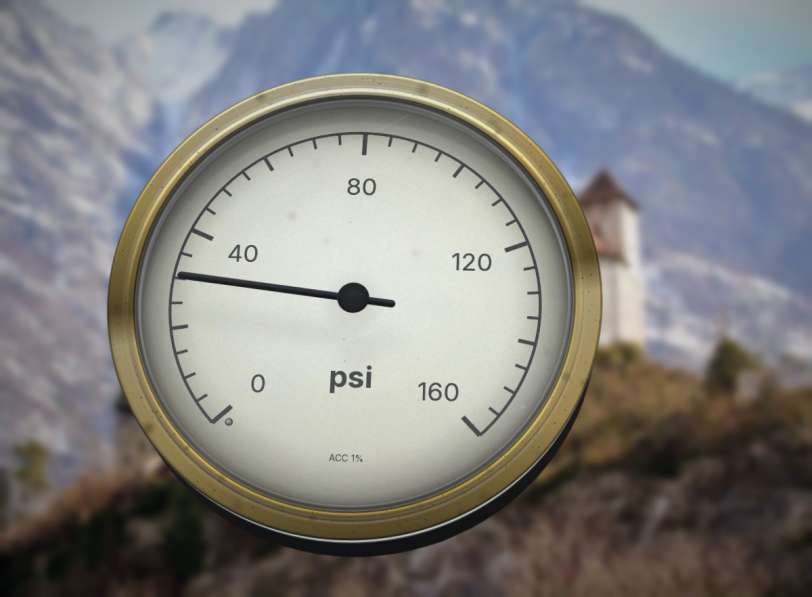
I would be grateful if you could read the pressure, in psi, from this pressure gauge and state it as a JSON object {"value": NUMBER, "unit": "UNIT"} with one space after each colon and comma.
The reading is {"value": 30, "unit": "psi"}
